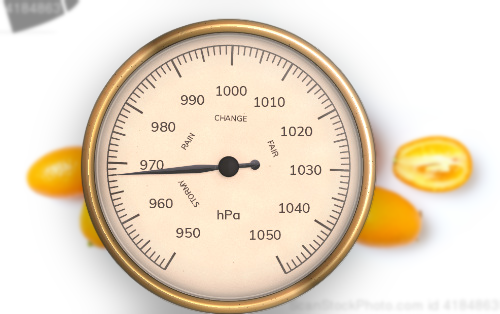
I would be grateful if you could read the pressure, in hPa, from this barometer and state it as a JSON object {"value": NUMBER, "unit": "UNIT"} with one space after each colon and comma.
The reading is {"value": 968, "unit": "hPa"}
